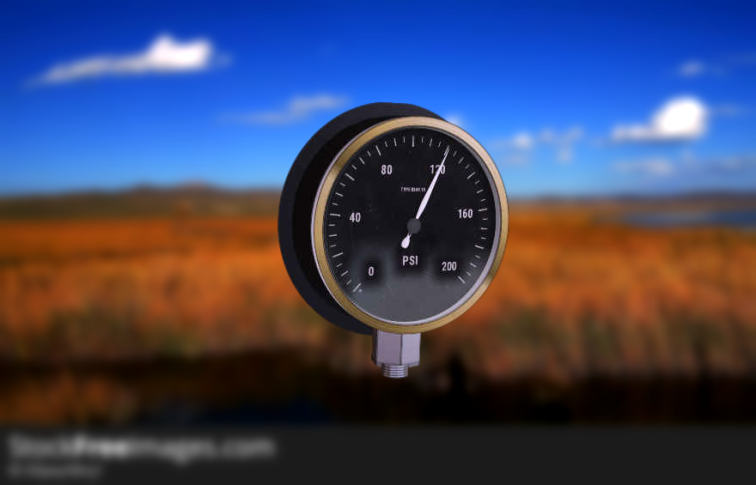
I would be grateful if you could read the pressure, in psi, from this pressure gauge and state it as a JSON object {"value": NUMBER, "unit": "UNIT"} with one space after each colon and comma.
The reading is {"value": 120, "unit": "psi"}
